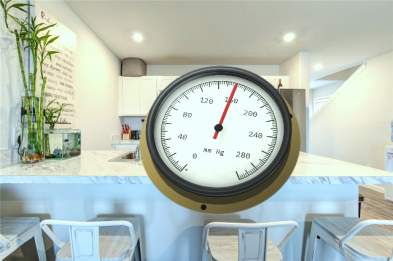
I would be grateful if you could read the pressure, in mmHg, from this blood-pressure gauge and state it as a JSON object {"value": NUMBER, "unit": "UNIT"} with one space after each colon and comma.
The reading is {"value": 160, "unit": "mmHg"}
